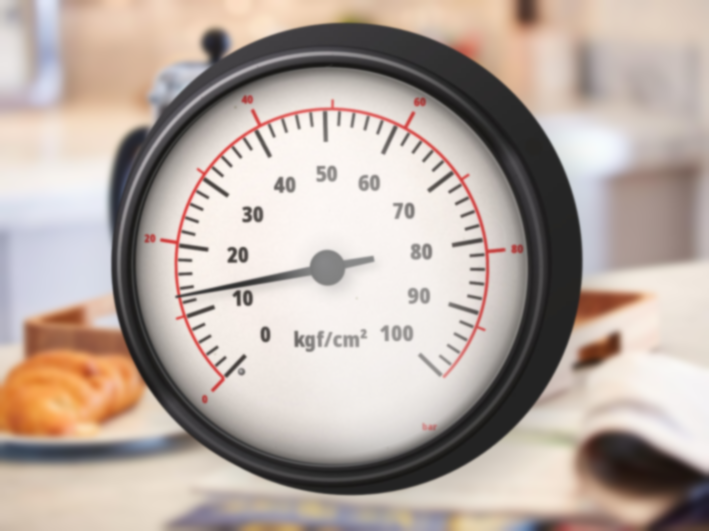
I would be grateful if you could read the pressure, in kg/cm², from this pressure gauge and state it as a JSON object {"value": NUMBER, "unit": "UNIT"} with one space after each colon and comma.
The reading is {"value": 13, "unit": "kg/cm²"}
